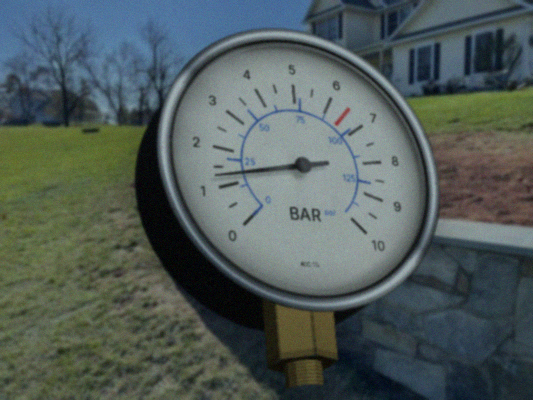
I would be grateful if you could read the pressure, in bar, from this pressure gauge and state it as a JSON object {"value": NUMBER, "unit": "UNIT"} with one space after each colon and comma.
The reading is {"value": 1.25, "unit": "bar"}
